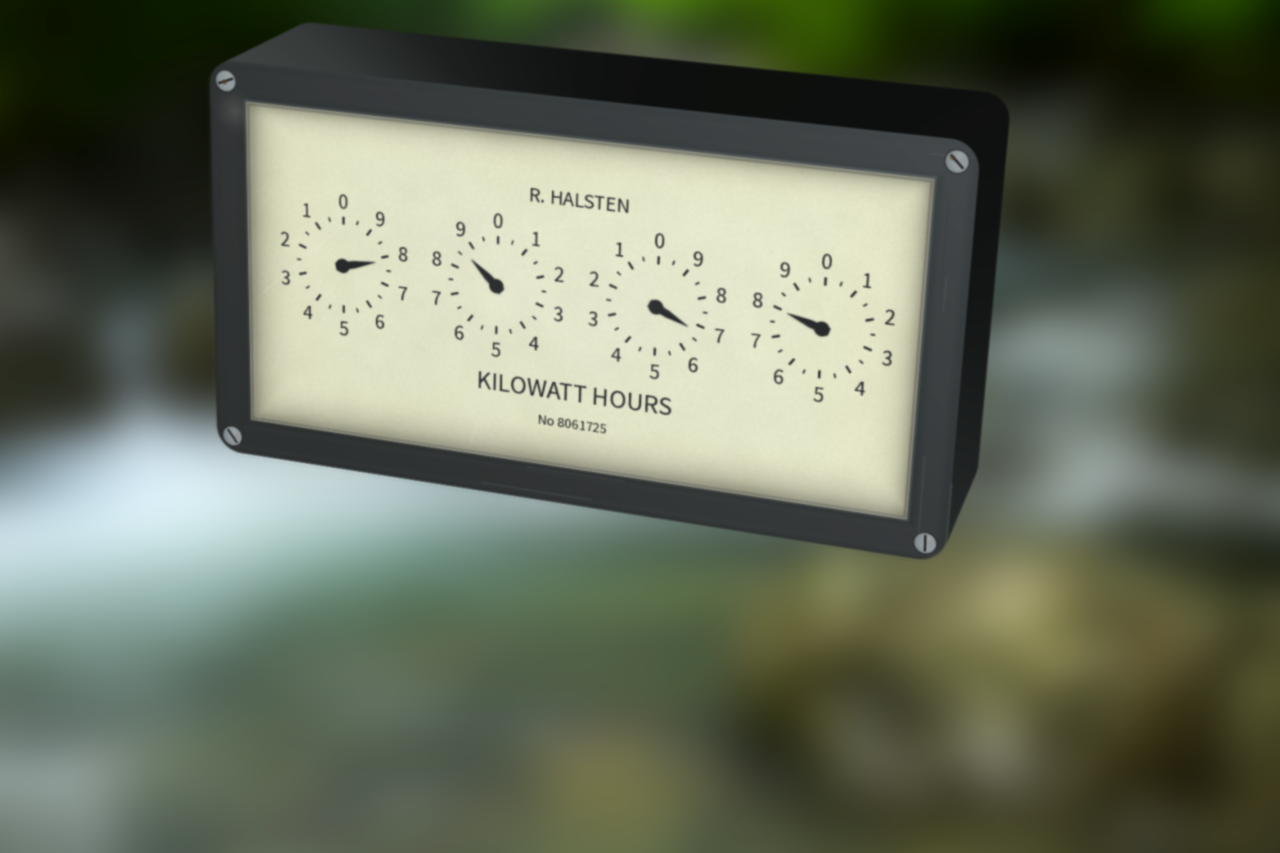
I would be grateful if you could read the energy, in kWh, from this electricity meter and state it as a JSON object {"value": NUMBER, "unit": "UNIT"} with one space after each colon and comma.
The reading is {"value": 7868, "unit": "kWh"}
